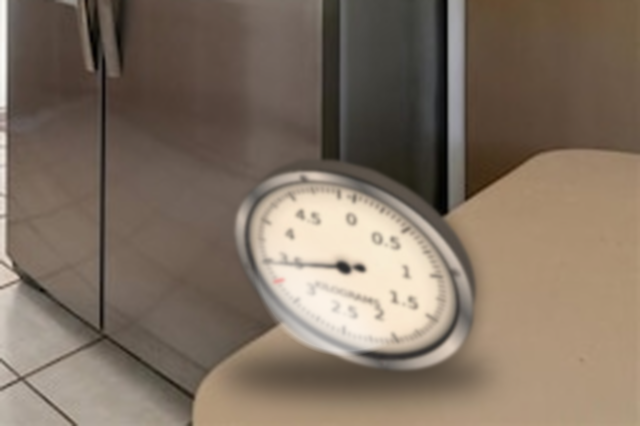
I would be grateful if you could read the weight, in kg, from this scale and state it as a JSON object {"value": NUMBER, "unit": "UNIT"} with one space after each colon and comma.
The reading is {"value": 3.5, "unit": "kg"}
